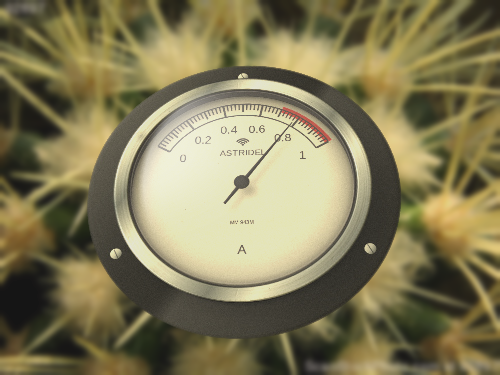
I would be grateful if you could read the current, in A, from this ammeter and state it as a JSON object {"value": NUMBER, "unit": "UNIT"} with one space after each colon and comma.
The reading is {"value": 0.8, "unit": "A"}
